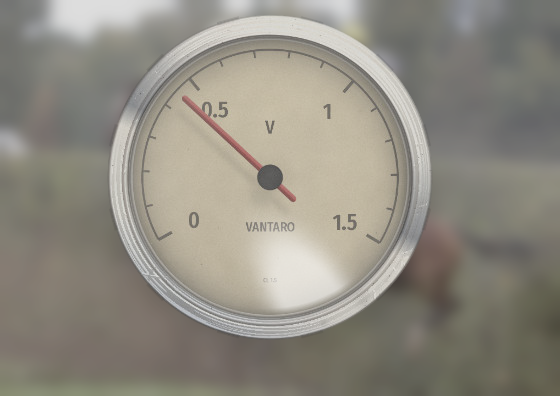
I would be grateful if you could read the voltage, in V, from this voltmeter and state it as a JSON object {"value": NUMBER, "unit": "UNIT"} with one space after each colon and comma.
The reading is {"value": 0.45, "unit": "V"}
